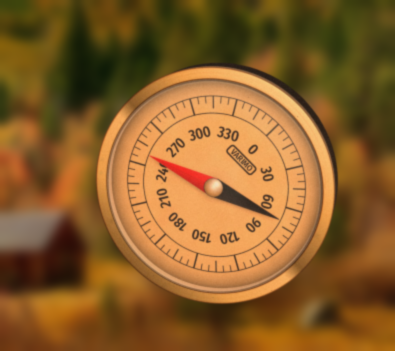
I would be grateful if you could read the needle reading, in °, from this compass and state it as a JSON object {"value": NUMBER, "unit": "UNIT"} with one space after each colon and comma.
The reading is {"value": 250, "unit": "°"}
